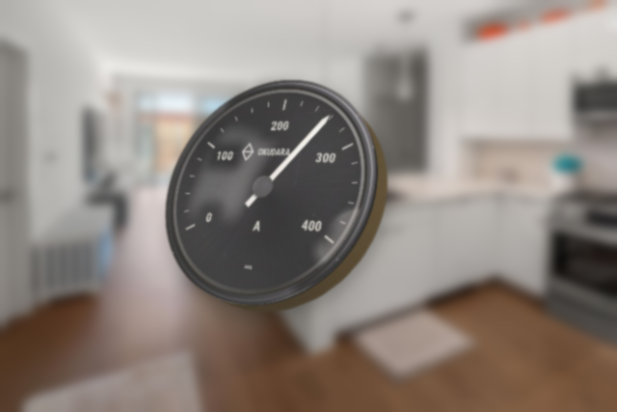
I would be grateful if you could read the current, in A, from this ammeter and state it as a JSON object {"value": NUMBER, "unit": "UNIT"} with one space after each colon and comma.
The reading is {"value": 260, "unit": "A"}
